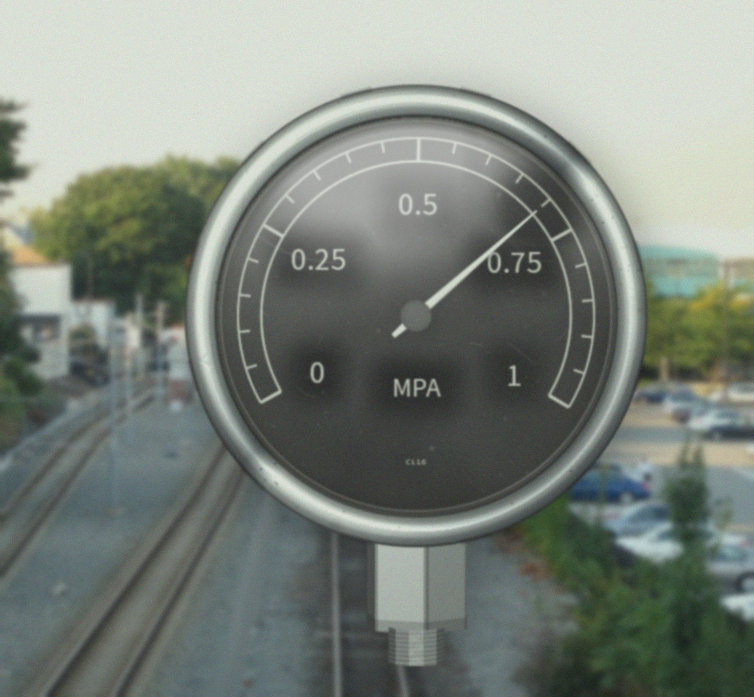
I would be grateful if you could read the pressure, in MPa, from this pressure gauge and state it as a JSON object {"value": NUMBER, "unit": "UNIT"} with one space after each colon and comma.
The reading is {"value": 0.7, "unit": "MPa"}
